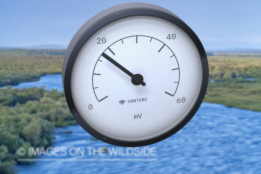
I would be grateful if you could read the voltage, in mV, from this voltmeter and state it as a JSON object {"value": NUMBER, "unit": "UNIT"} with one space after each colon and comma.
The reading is {"value": 17.5, "unit": "mV"}
